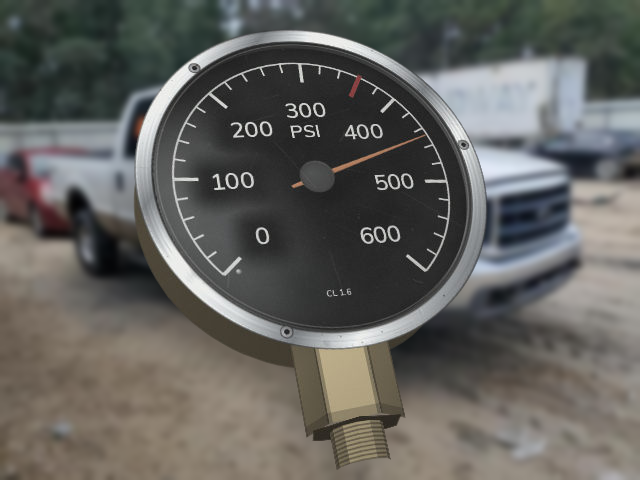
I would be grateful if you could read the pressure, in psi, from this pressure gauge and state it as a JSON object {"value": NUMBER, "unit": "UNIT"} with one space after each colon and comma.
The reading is {"value": 450, "unit": "psi"}
